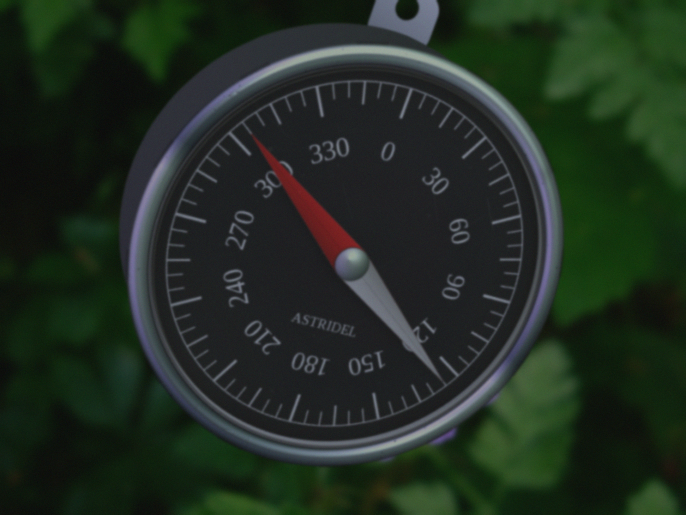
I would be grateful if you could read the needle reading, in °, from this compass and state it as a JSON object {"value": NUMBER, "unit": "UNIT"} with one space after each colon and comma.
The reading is {"value": 305, "unit": "°"}
